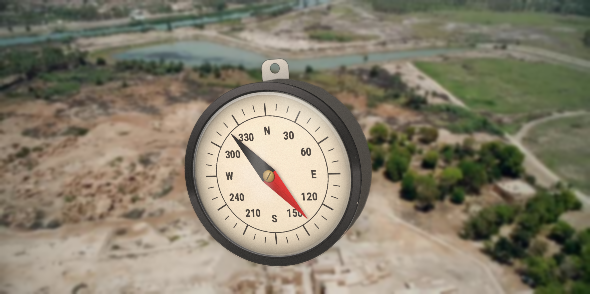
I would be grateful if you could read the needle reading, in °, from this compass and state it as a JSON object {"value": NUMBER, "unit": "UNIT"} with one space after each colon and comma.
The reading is {"value": 140, "unit": "°"}
